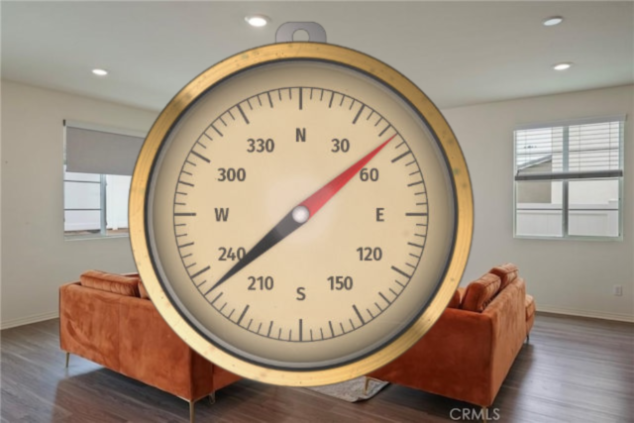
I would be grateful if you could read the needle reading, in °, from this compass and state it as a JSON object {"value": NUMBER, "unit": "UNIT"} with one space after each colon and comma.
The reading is {"value": 50, "unit": "°"}
